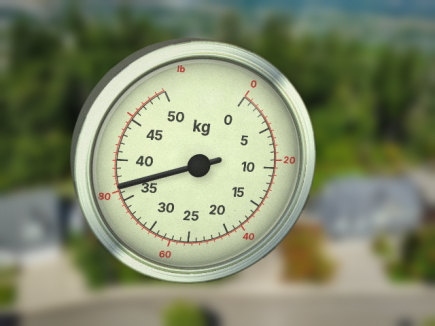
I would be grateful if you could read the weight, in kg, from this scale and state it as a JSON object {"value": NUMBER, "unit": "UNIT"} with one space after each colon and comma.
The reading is {"value": 37, "unit": "kg"}
